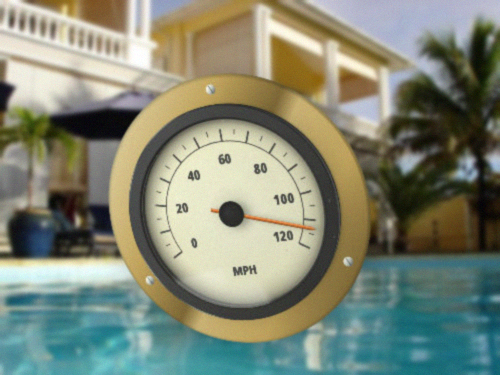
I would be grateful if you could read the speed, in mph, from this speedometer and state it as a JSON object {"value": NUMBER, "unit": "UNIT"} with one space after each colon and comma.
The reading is {"value": 112.5, "unit": "mph"}
